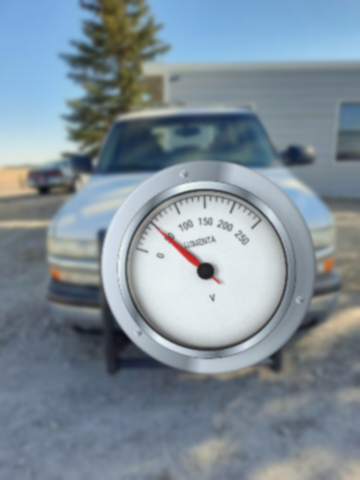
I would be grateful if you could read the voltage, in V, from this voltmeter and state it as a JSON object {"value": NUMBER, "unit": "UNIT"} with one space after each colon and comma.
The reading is {"value": 50, "unit": "V"}
